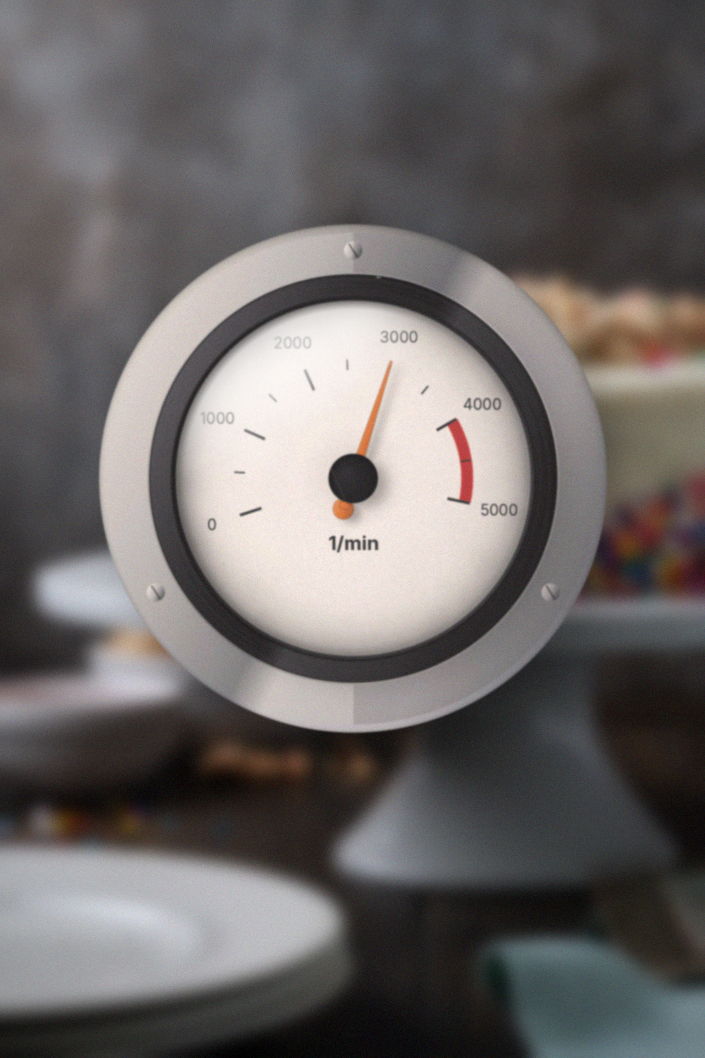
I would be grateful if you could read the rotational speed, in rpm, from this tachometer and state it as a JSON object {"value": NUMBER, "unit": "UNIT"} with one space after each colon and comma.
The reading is {"value": 3000, "unit": "rpm"}
